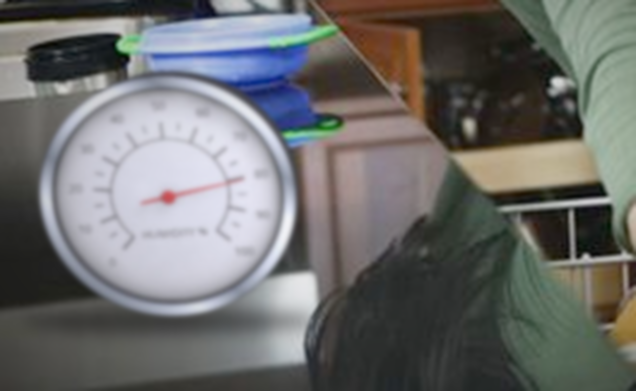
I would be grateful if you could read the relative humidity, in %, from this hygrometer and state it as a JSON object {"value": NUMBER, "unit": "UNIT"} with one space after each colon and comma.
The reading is {"value": 80, "unit": "%"}
